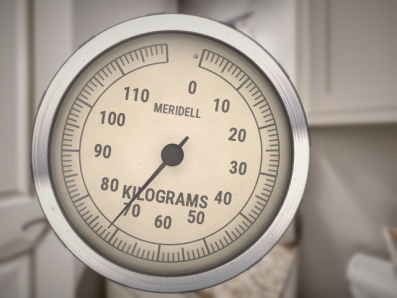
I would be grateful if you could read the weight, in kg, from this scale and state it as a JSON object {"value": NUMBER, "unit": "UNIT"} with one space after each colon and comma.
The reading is {"value": 72, "unit": "kg"}
